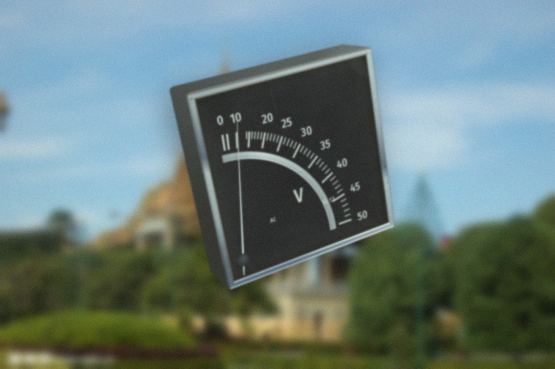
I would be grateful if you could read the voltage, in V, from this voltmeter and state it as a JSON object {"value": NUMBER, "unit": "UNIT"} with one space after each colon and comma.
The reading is {"value": 10, "unit": "V"}
